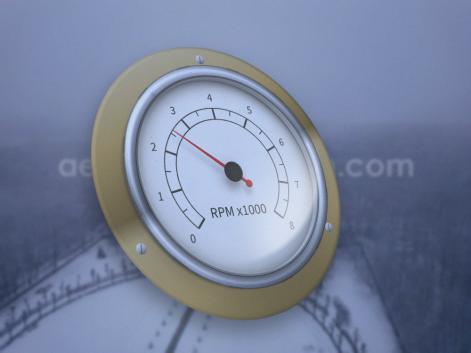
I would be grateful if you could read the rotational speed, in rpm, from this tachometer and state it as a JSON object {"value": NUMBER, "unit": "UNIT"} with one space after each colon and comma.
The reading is {"value": 2500, "unit": "rpm"}
